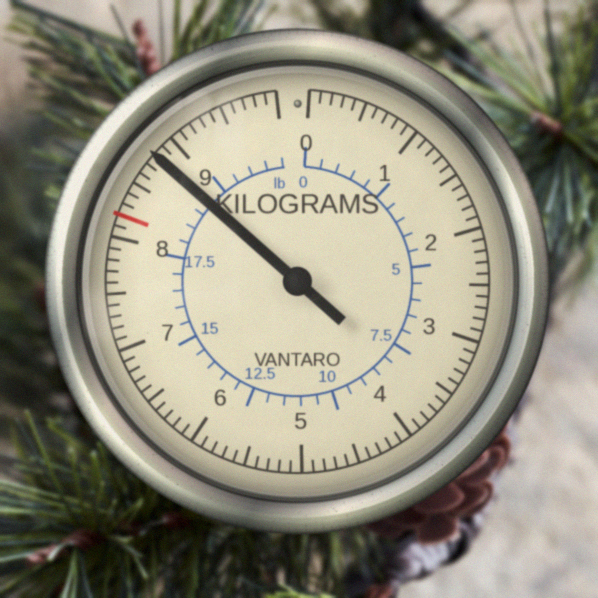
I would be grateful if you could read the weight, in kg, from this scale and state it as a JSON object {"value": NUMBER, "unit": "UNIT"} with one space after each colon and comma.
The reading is {"value": 8.8, "unit": "kg"}
